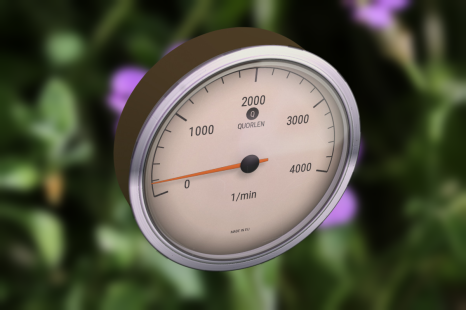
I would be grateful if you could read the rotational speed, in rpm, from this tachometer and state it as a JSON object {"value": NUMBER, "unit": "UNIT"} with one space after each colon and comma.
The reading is {"value": 200, "unit": "rpm"}
